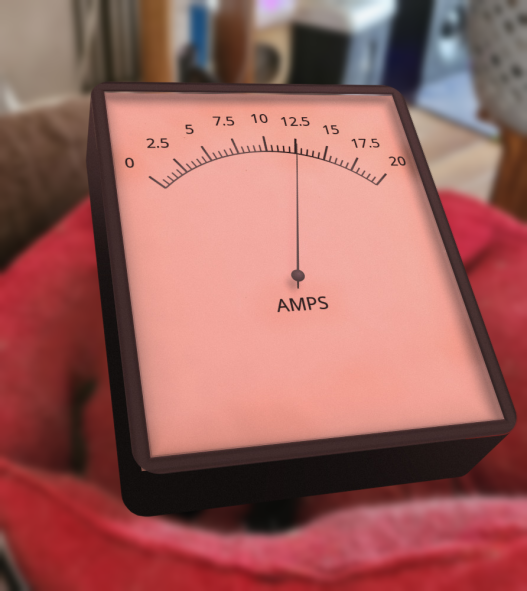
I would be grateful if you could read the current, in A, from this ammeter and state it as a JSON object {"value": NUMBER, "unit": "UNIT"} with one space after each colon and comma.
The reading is {"value": 12.5, "unit": "A"}
